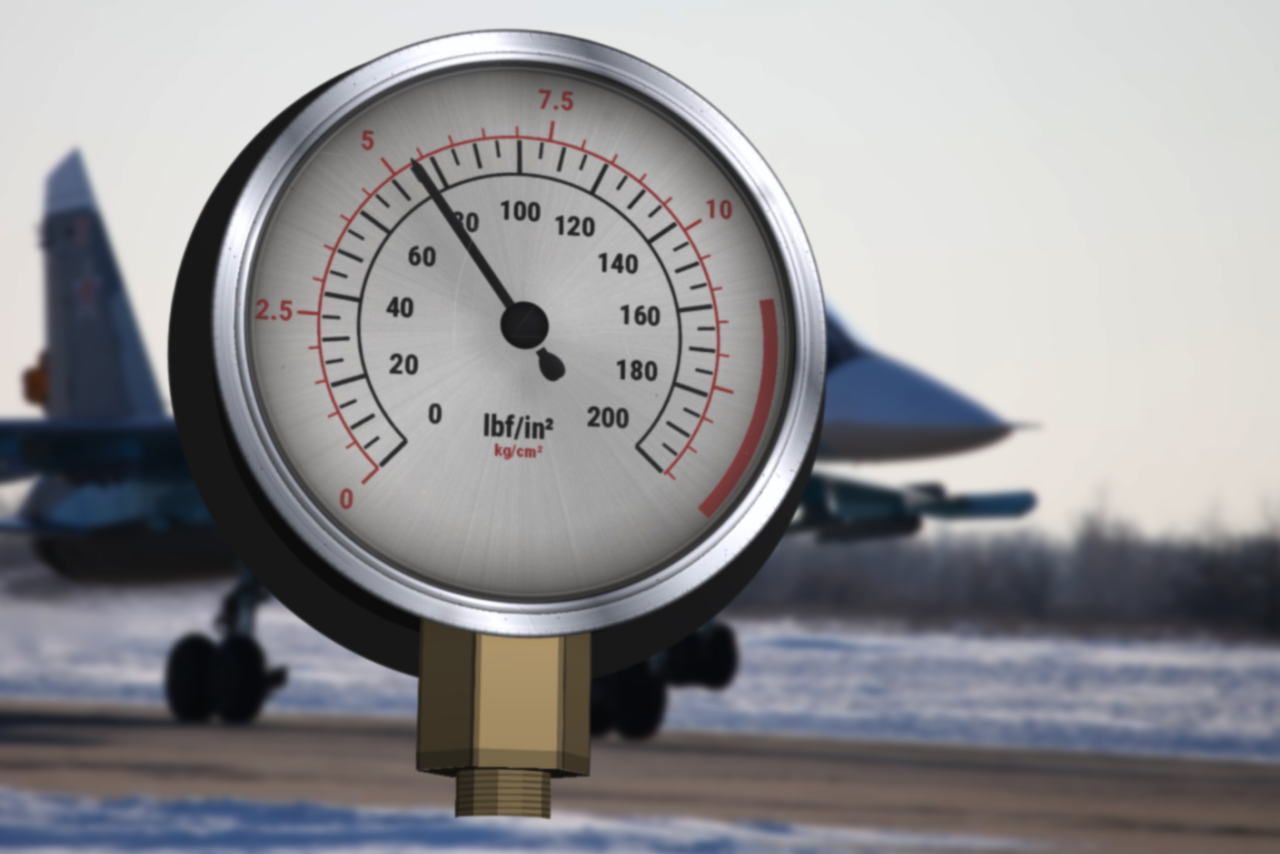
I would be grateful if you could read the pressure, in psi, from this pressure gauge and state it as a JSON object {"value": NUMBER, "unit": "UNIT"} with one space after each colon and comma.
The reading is {"value": 75, "unit": "psi"}
